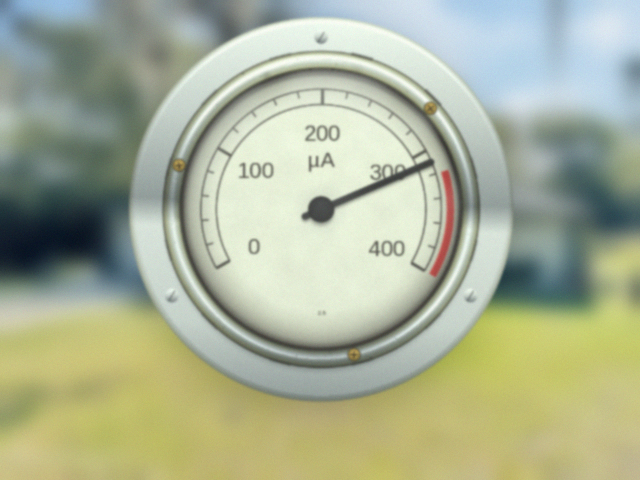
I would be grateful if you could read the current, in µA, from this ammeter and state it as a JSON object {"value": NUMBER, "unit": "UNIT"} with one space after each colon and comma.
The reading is {"value": 310, "unit": "µA"}
